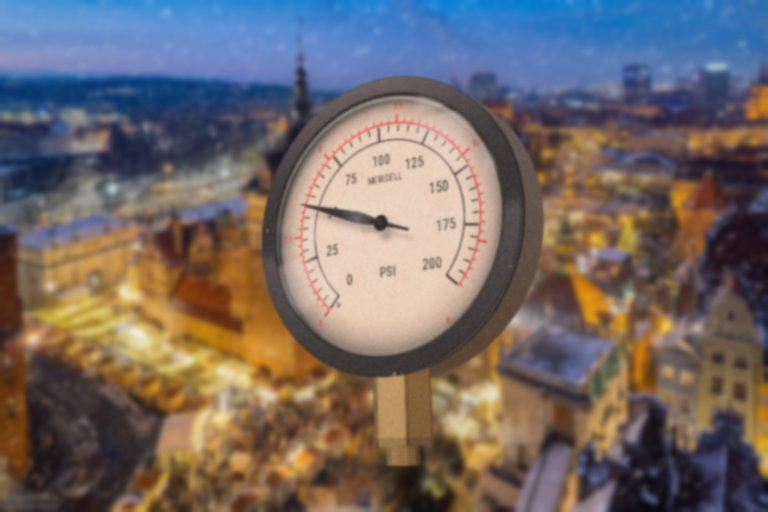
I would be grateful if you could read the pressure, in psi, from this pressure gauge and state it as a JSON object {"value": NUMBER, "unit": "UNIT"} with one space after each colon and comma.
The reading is {"value": 50, "unit": "psi"}
